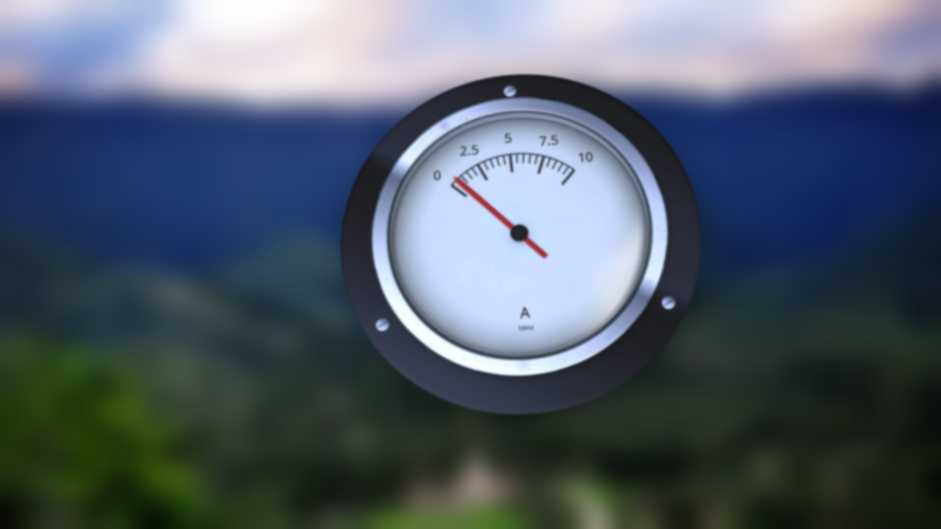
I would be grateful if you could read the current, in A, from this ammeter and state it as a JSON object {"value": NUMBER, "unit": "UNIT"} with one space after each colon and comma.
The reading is {"value": 0.5, "unit": "A"}
